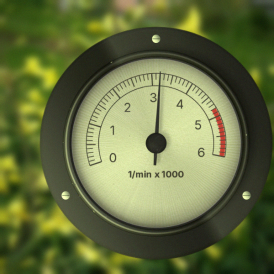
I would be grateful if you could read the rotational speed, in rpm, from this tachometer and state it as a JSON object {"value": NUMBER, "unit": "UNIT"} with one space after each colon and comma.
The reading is {"value": 3200, "unit": "rpm"}
